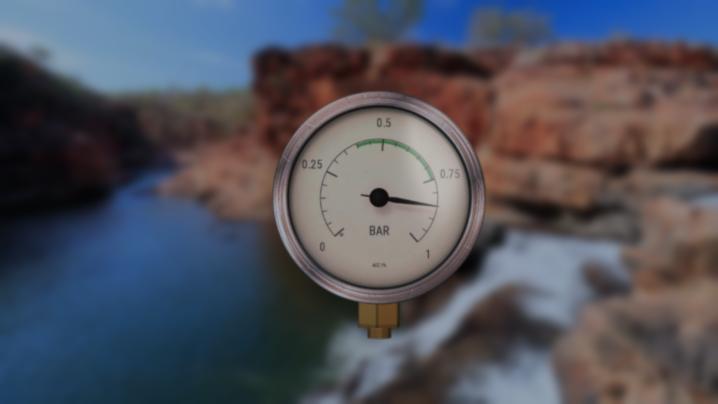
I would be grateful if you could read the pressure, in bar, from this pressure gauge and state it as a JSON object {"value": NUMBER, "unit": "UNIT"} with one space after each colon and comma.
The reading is {"value": 0.85, "unit": "bar"}
